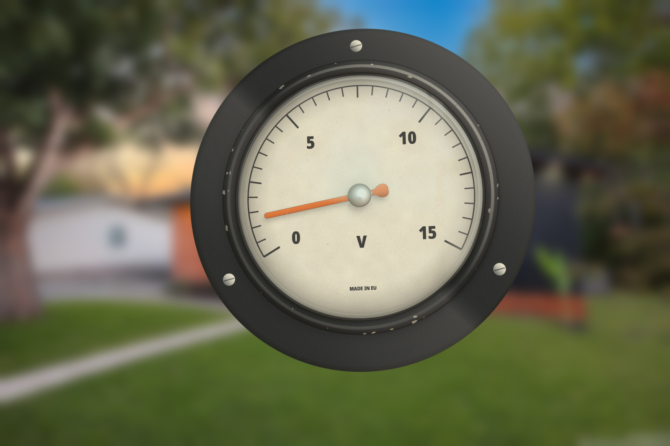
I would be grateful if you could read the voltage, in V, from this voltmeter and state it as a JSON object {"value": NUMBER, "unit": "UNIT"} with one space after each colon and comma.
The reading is {"value": 1.25, "unit": "V"}
